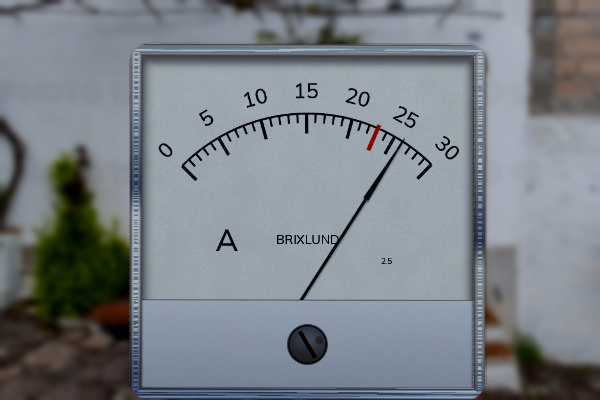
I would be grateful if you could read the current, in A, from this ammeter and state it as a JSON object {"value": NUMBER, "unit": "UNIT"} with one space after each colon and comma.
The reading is {"value": 26, "unit": "A"}
